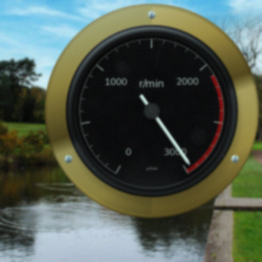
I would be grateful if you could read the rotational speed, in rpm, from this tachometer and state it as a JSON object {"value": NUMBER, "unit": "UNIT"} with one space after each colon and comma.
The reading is {"value": 2950, "unit": "rpm"}
